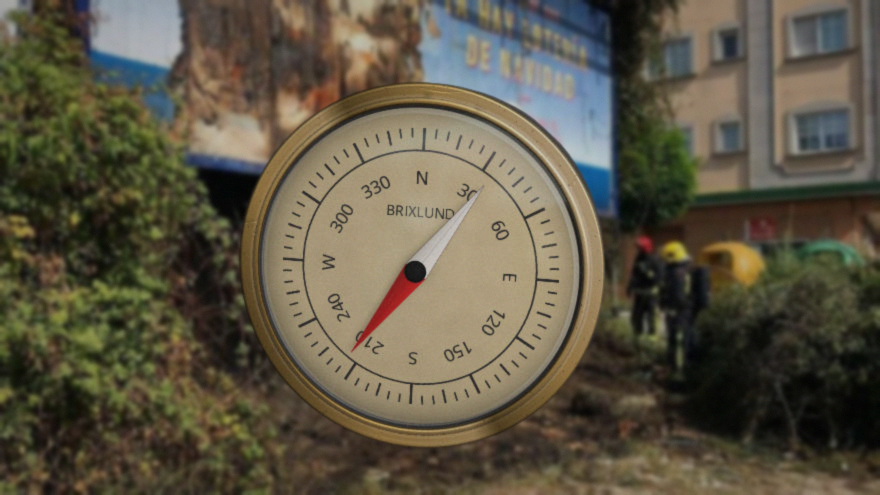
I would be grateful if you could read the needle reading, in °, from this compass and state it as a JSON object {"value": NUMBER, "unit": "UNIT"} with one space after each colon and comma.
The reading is {"value": 215, "unit": "°"}
